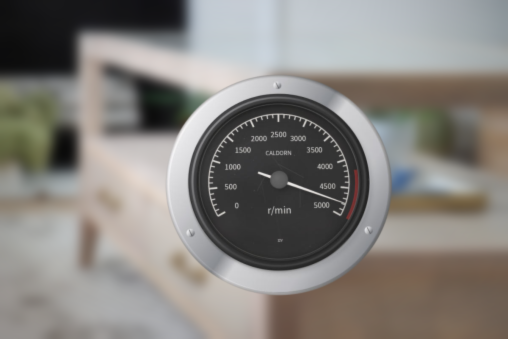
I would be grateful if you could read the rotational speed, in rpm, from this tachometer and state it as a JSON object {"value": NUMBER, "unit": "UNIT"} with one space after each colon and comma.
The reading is {"value": 4800, "unit": "rpm"}
